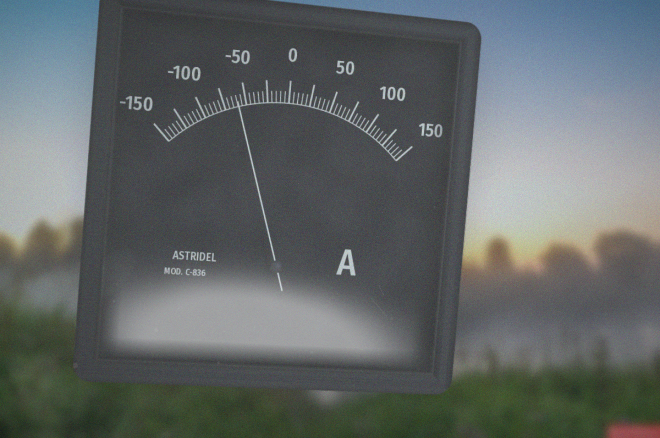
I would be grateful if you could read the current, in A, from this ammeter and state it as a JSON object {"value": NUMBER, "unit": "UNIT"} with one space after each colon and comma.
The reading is {"value": -60, "unit": "A"}
